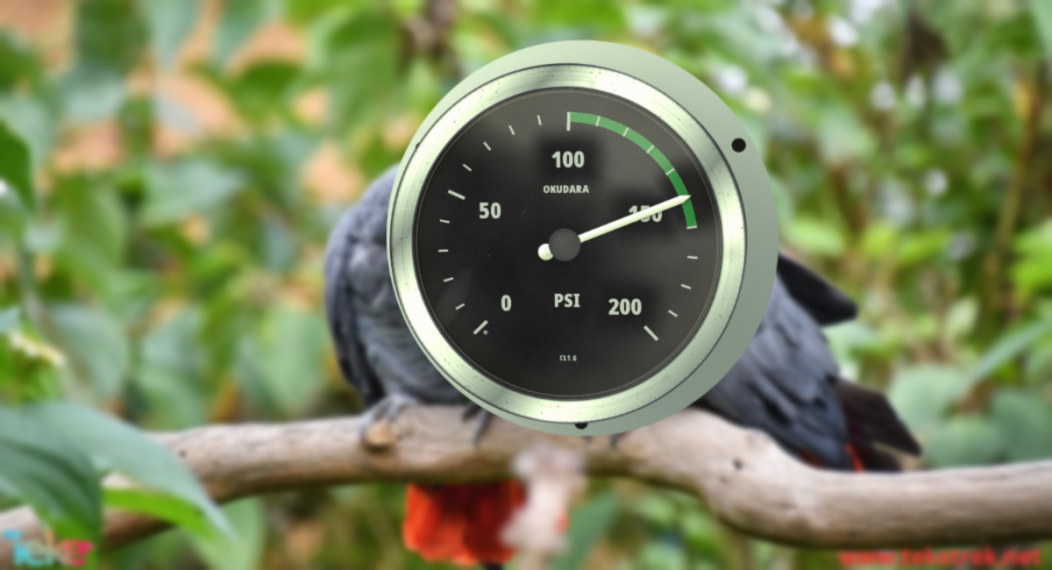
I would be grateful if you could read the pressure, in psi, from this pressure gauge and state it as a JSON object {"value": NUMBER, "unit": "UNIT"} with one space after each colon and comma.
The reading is {"value": 150, "unit": "psi"}
